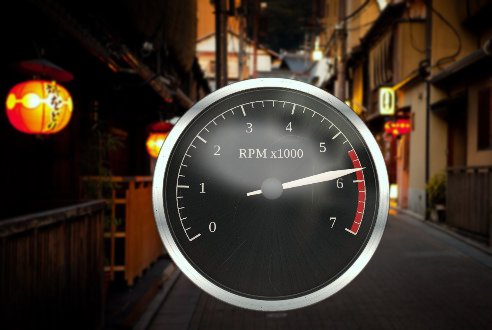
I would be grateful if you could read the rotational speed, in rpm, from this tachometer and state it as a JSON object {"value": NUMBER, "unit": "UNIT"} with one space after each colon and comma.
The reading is {"value": 5800, "unit": "rpm"}
